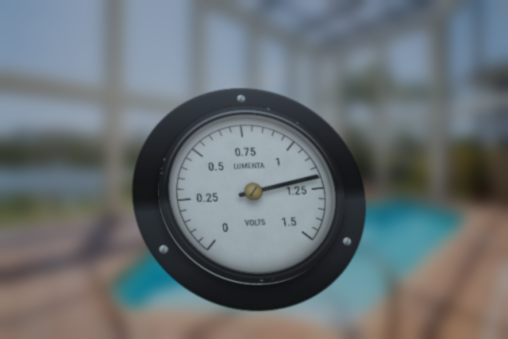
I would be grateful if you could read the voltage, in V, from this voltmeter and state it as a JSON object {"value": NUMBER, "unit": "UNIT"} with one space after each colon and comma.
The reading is {"value": 1.2, "unit": "V"}
